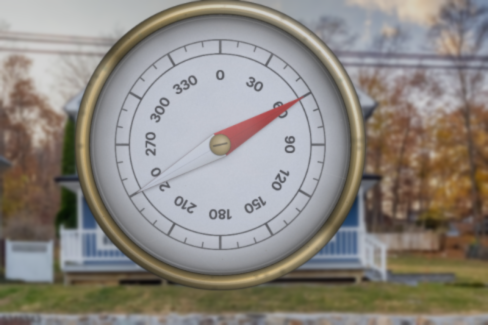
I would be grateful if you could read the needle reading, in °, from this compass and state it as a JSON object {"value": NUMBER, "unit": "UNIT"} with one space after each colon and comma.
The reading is {"value": 60, "unit": "°"}
